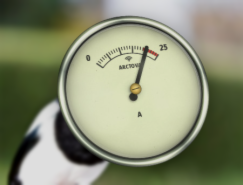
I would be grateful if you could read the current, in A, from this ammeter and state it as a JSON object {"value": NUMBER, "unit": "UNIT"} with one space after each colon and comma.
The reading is {"value": 20, "unit": "A"}
